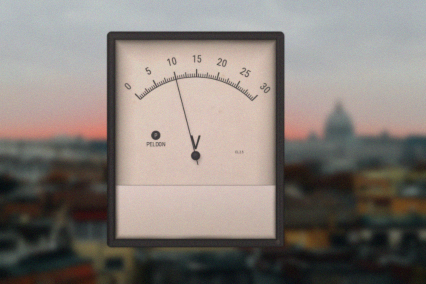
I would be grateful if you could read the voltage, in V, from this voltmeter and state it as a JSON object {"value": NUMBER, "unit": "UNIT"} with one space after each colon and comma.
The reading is {"value": 10, "unit": "V"}
